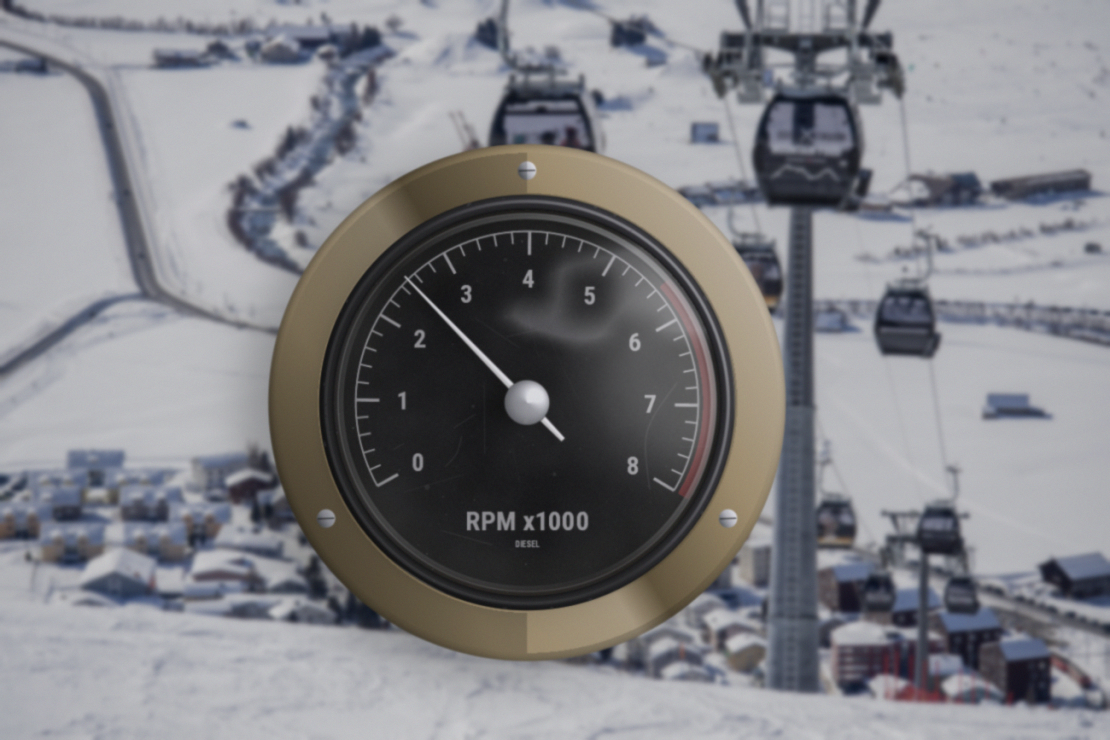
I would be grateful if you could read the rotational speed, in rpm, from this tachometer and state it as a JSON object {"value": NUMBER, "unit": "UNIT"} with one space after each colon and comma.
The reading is {"value": 2500, "unit": "rpm"}
